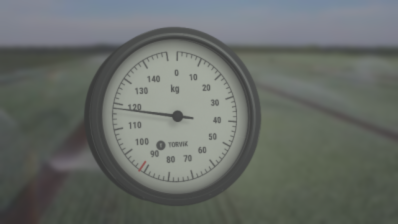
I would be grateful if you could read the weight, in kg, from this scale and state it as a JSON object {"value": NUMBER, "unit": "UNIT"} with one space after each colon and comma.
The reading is {"value": 118, "unit": "kg"}
